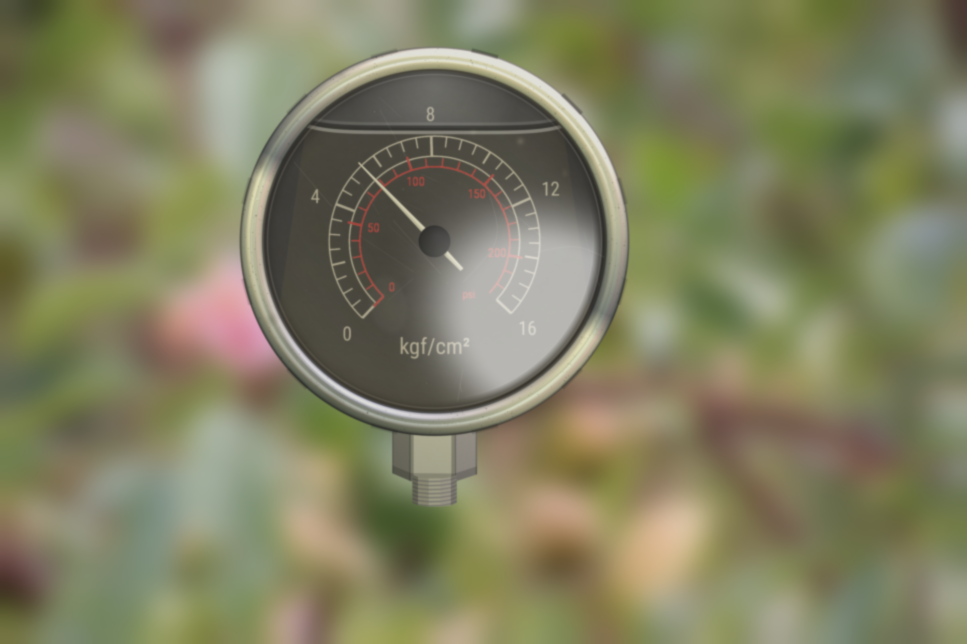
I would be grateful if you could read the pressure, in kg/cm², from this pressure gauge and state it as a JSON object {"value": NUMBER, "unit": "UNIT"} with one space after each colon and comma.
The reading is {"value": 5.5, "unit": "kg/cm²"}
